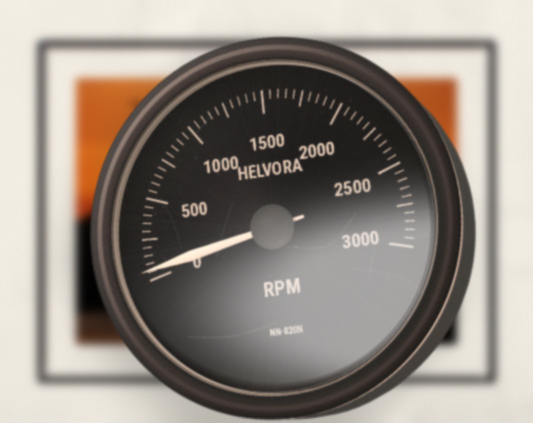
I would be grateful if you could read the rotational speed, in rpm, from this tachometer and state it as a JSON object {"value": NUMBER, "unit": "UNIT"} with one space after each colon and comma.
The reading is {"value": 50, "unit": "rpm"}
